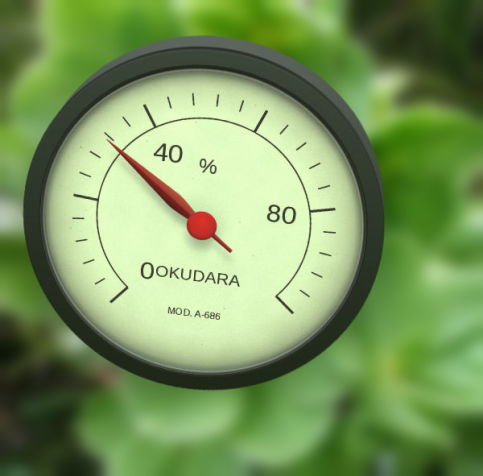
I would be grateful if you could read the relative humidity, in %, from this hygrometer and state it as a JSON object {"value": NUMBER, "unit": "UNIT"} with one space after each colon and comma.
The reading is {"value": 32, "unit": "%"}
